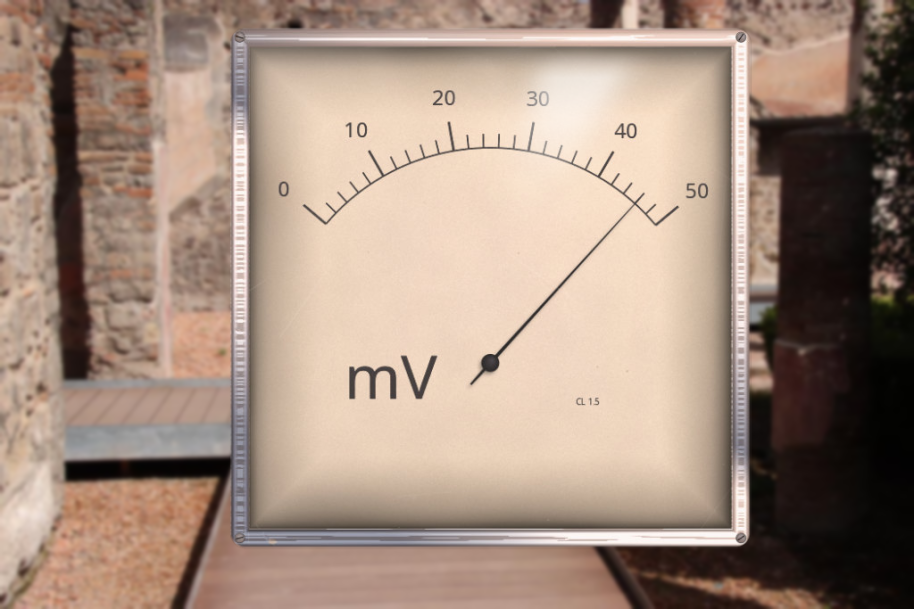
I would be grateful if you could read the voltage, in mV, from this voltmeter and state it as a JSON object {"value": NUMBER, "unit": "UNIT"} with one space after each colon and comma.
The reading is {"value": 46, "unit": "mV"}
